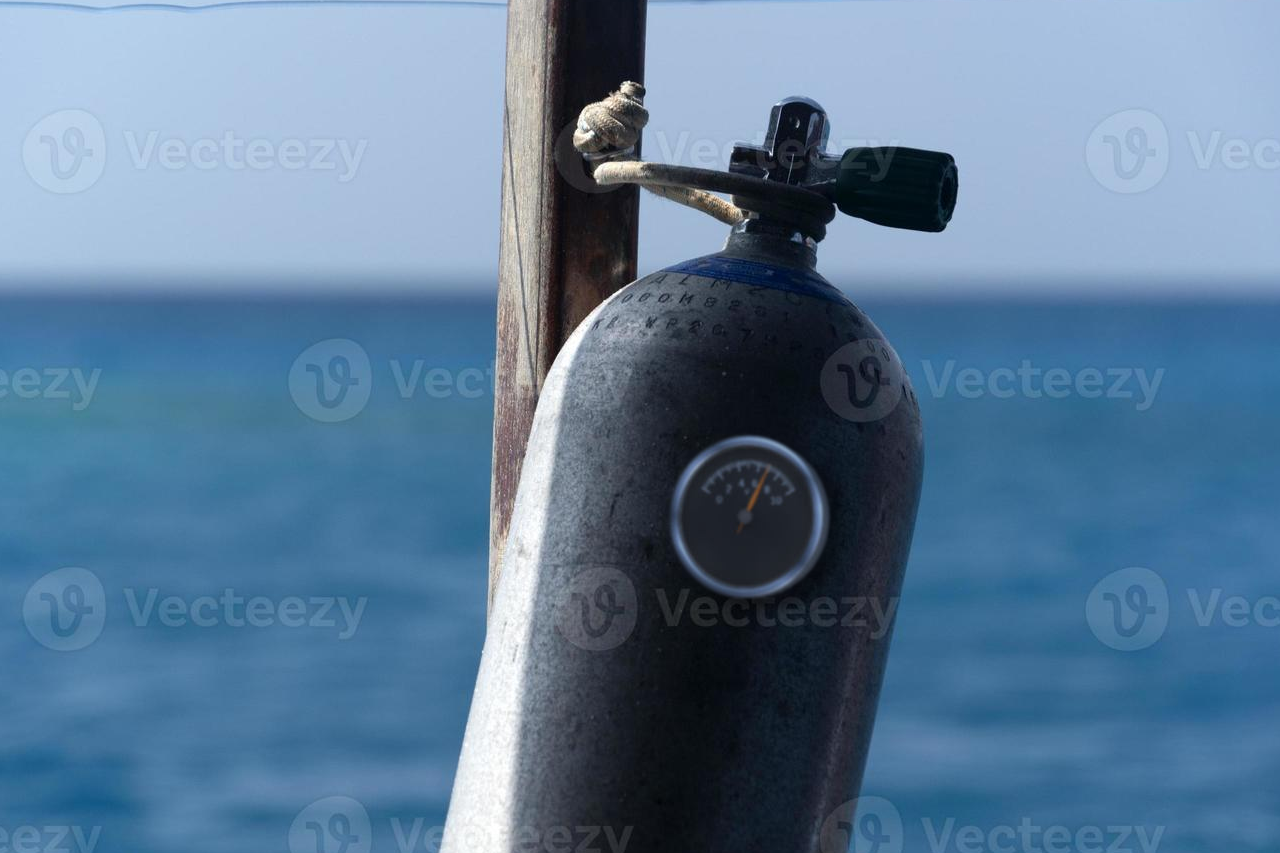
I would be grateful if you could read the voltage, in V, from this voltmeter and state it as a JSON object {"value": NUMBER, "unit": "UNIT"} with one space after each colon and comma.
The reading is {"value": 7, "unit": "V"}
